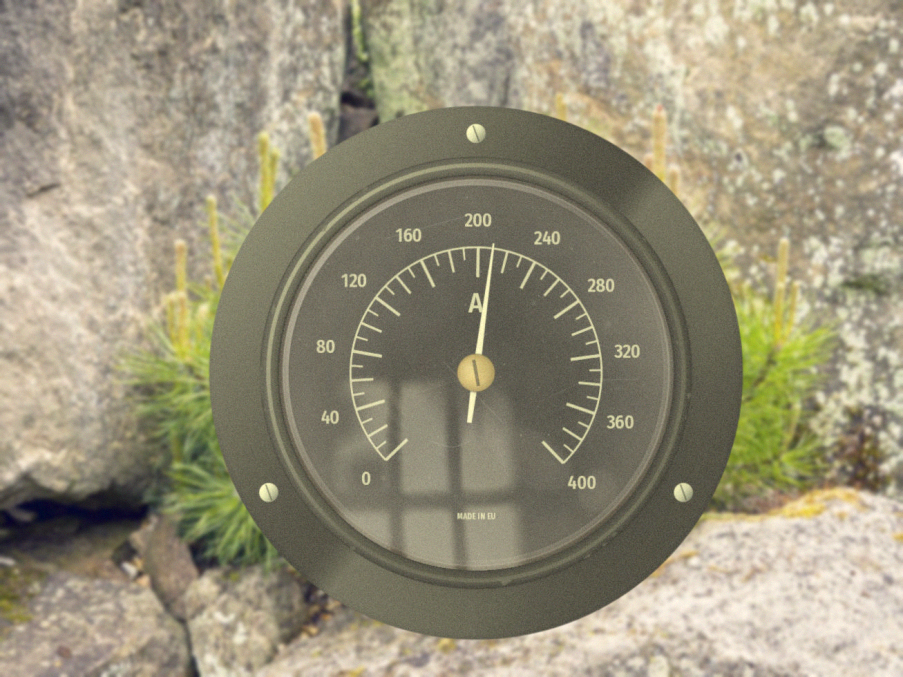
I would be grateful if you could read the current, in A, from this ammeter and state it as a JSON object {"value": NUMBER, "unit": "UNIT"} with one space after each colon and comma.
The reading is {"value": 210, "unit": "A"}
